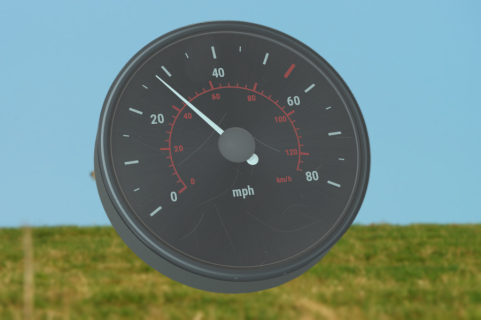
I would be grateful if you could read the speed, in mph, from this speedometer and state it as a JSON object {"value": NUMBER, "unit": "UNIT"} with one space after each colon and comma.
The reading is {"value": 27.5, "unit": "mph"}
